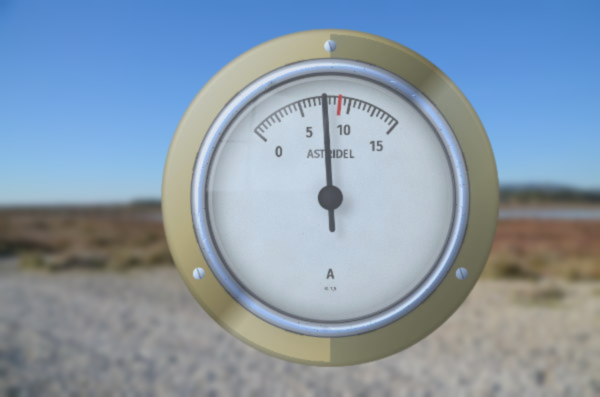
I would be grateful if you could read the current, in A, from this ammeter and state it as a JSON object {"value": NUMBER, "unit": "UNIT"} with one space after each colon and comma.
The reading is {"value": 7.5, "unit": "A"}
